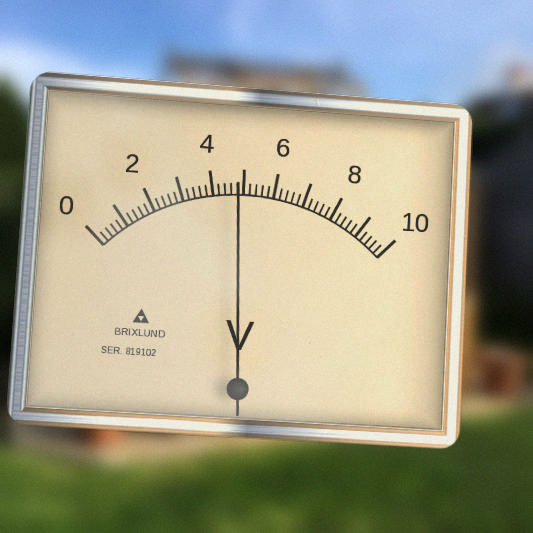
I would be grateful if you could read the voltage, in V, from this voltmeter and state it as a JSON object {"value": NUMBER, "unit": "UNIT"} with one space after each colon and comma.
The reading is {"value": 4.8, "unit": "V"}
